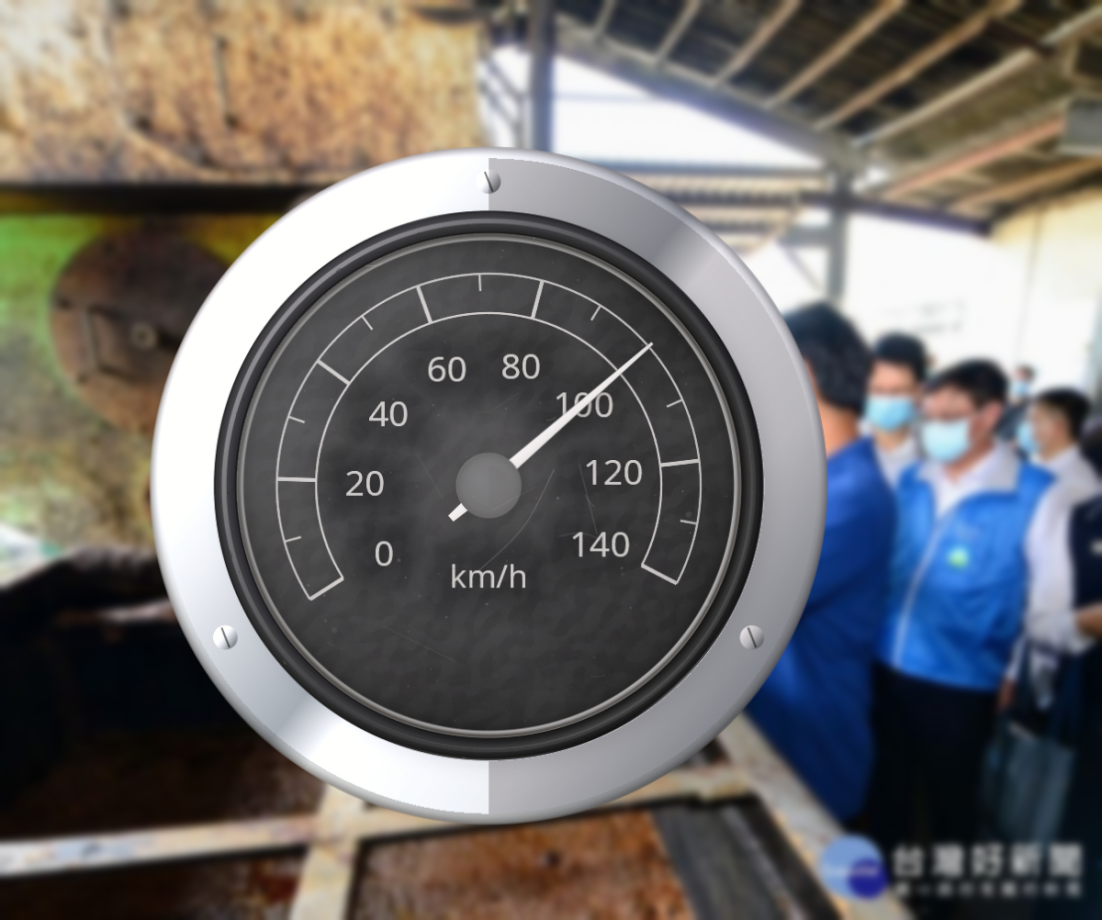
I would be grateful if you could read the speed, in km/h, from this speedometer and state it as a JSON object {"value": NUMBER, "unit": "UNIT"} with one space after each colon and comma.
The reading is {"value": 100, "unit": "km/h"}
